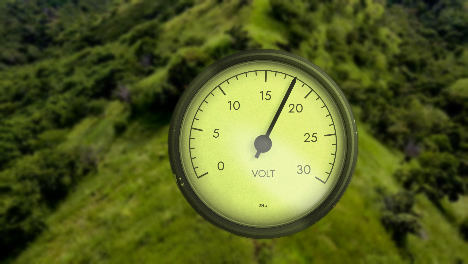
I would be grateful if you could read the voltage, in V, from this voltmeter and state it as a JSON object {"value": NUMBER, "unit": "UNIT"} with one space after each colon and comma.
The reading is {"value": 18, "unit": "V"}
